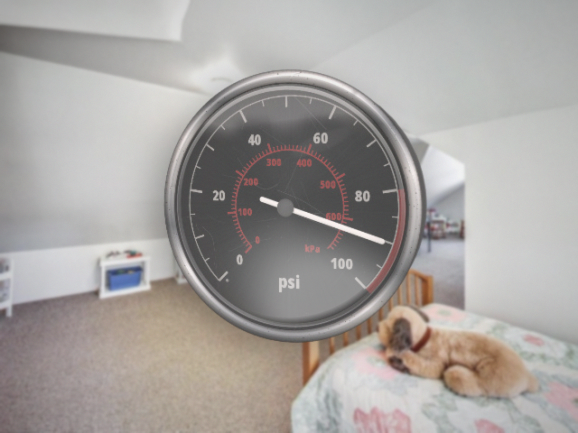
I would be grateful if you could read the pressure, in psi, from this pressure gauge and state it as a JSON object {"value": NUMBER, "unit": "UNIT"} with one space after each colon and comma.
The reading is {"value": 90, "unit": "psi"}
